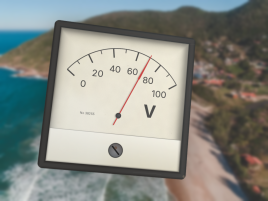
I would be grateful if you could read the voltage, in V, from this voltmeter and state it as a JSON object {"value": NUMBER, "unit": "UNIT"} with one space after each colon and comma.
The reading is {"value": 70, "unit": "V"}
